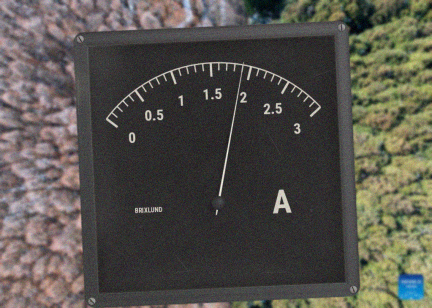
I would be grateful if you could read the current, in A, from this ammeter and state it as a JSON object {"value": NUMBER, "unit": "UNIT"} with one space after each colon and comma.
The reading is {"value": 1.9, "unit": "A"}
